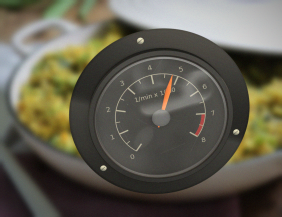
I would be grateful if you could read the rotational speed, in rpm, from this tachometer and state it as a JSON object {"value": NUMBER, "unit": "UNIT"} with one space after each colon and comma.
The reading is {"value": 4750, "unit": "rpm"}
